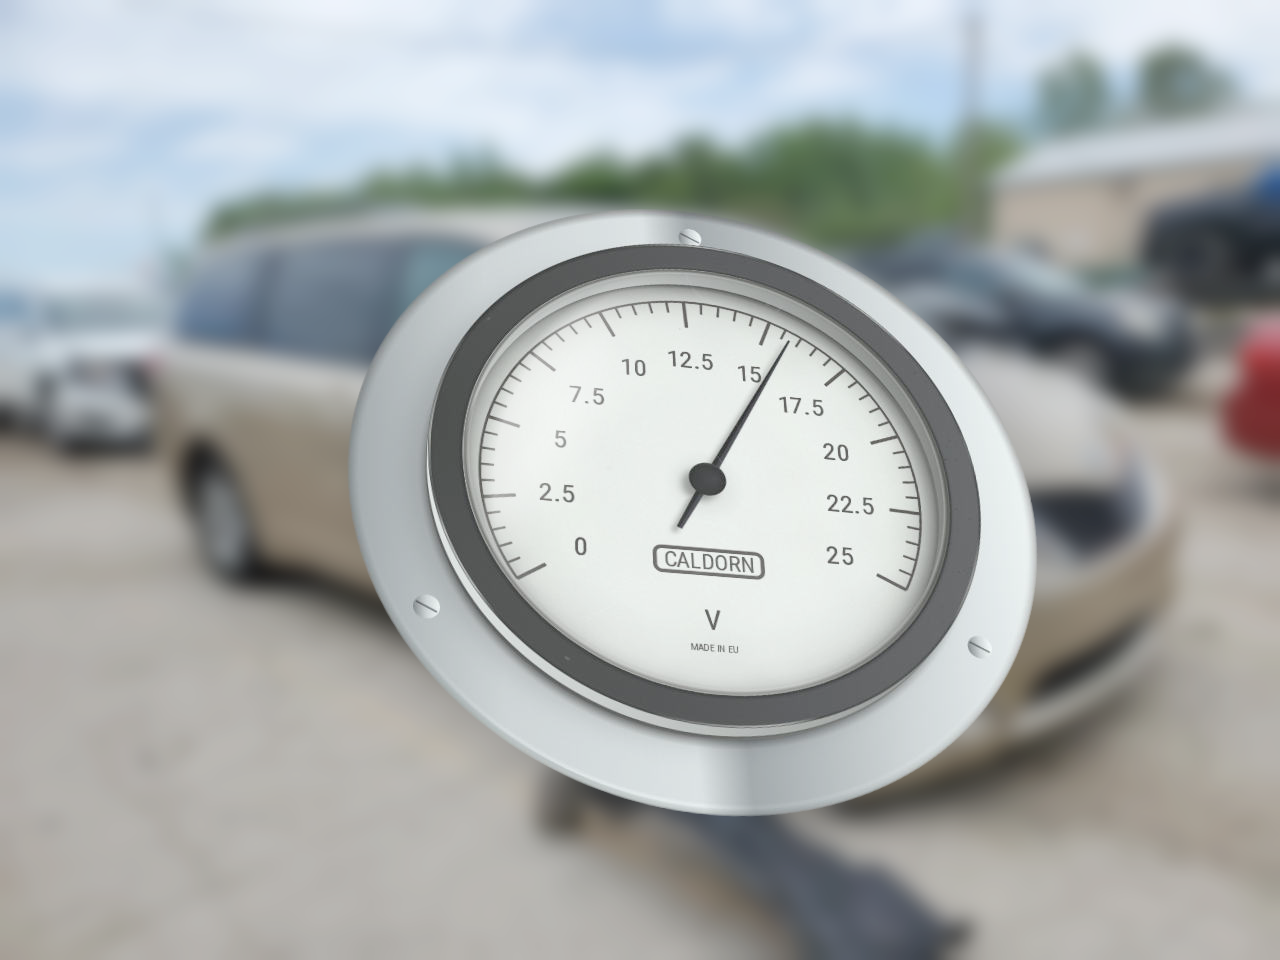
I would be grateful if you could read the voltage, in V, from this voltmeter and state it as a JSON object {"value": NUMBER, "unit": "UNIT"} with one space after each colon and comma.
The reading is {"value": 15.75, "unit": "V"}
